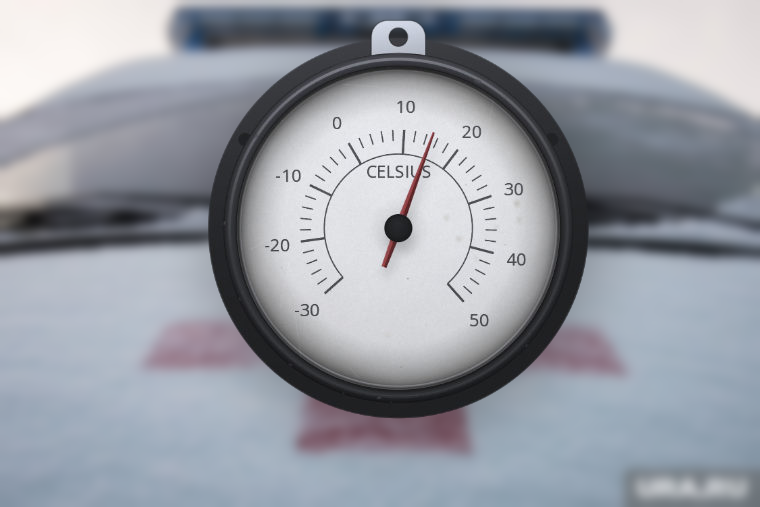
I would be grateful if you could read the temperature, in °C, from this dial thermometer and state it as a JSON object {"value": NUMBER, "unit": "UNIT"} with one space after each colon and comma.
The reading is {"value": 15, "unit": "°C"}
